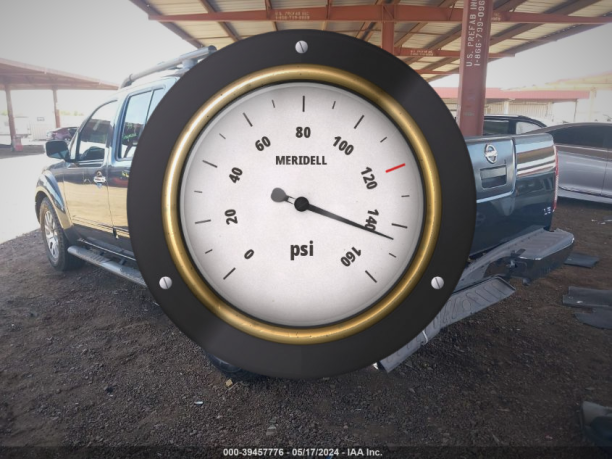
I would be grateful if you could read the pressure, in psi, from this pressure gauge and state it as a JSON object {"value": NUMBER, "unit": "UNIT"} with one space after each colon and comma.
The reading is {"value": 145, "unit": "psi"}
